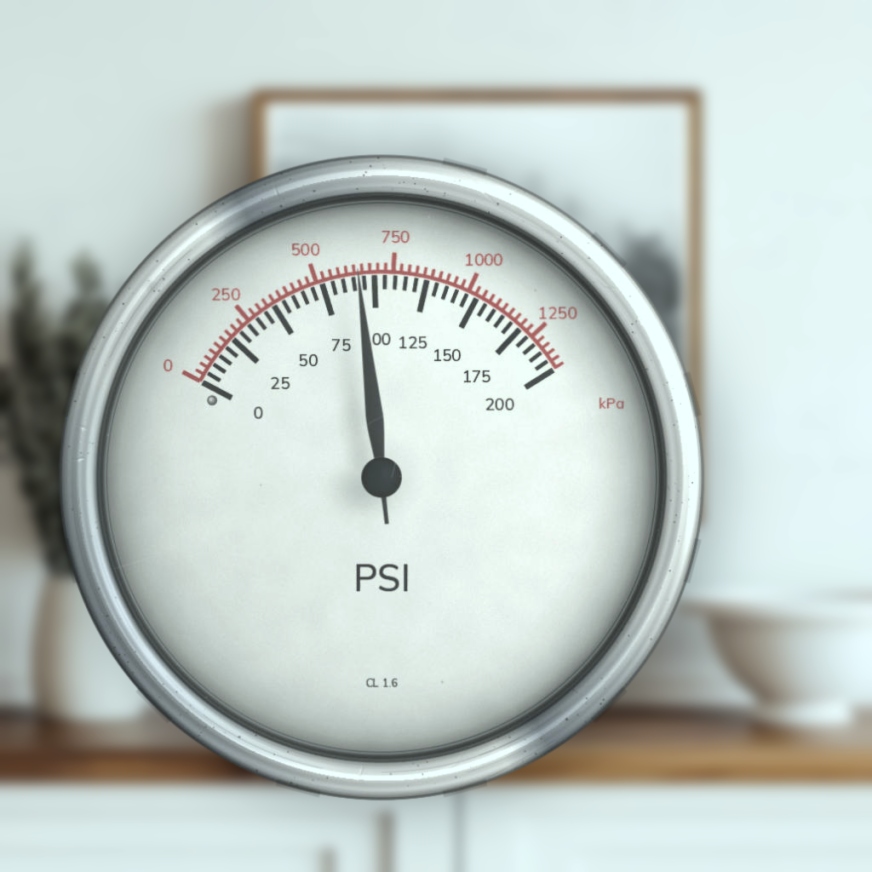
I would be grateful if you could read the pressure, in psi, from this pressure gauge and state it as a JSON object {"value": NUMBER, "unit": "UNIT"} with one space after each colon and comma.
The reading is {"value": 92.5, "unit": "psi"}
